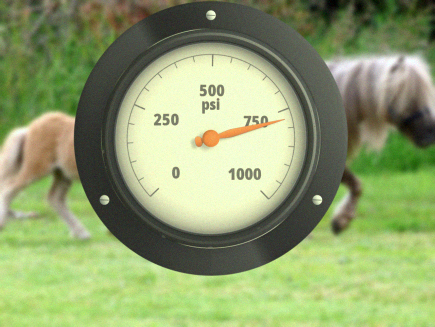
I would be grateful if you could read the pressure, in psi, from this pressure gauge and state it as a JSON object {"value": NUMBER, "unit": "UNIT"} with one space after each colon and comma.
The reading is {"value": 775, "unit": "psi"}
